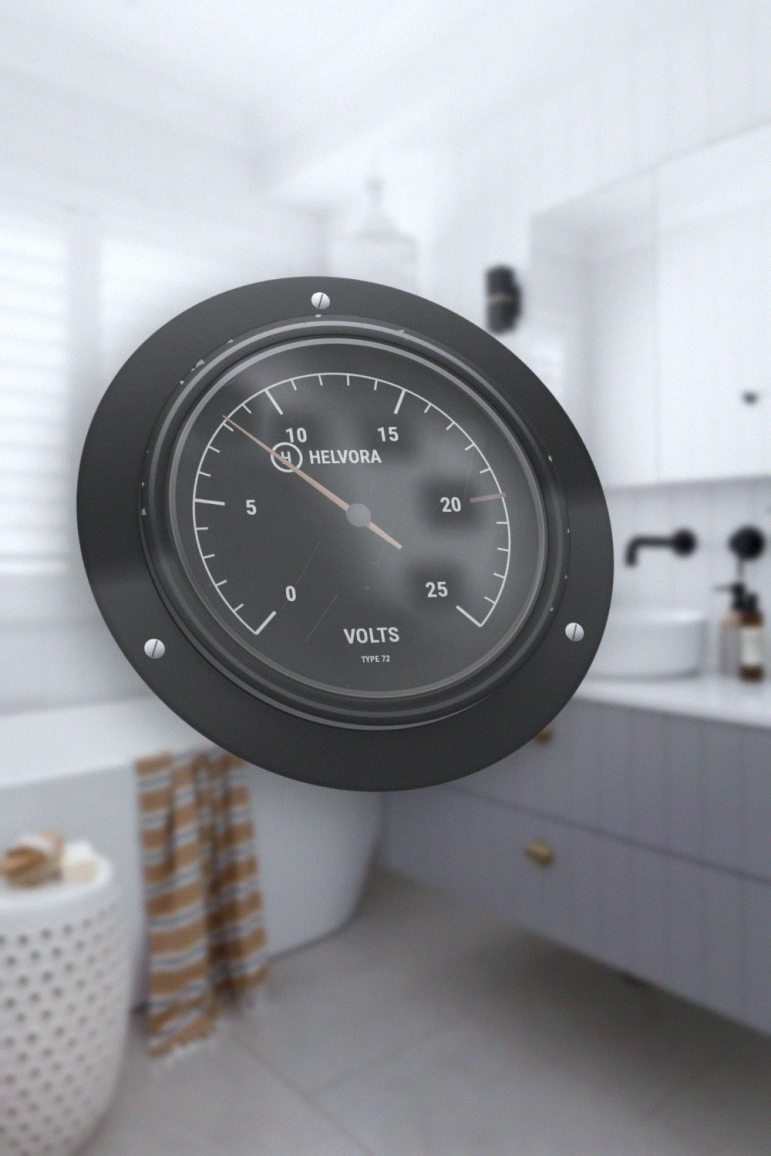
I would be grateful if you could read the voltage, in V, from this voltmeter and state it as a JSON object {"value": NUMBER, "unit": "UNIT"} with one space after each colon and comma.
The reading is {"value": 8, "unit": "V"}
